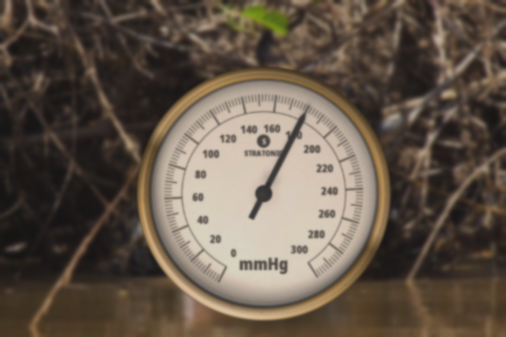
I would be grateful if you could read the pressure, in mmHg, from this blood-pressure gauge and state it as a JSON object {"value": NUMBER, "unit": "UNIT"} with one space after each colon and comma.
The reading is {"value": 180, "unit": "mmHg"}
